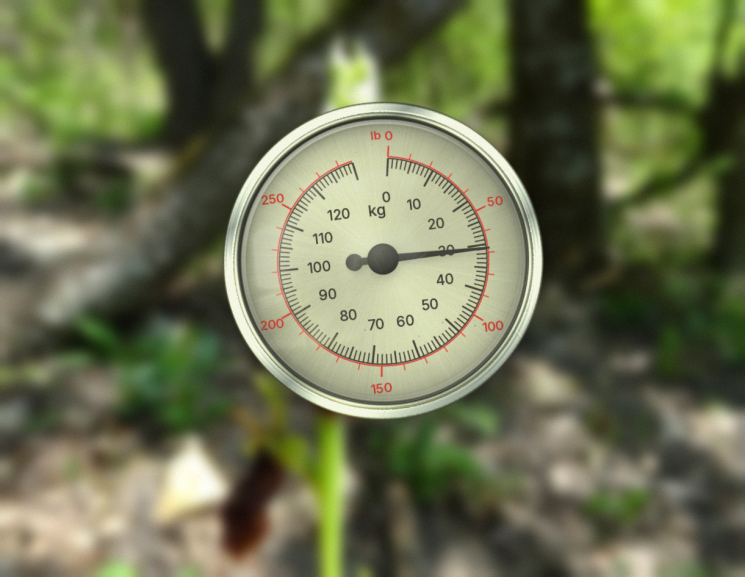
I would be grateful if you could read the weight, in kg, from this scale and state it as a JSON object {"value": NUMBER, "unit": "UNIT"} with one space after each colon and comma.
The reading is {"value": 31, "unit": "kg"}
